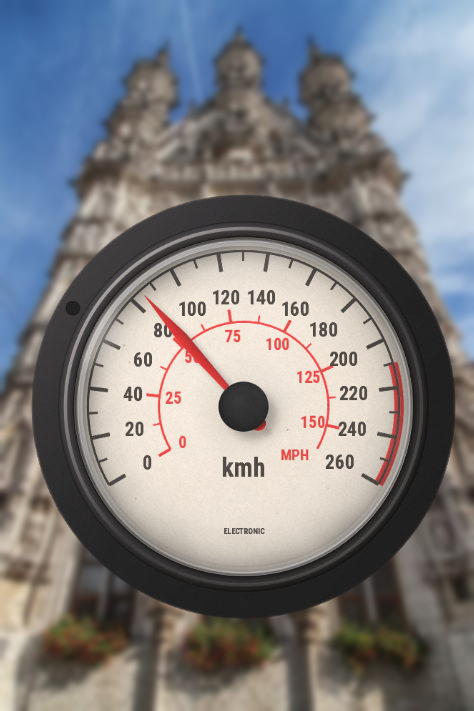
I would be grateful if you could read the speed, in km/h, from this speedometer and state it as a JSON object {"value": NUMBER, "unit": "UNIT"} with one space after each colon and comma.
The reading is {"value": 85, "unit": "km/h"}
